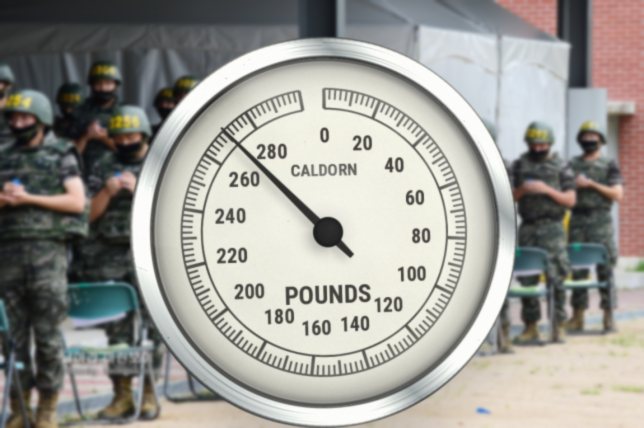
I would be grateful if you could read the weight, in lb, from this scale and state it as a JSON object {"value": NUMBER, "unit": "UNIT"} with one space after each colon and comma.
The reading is {"value": 270, "unit": "lb"}
